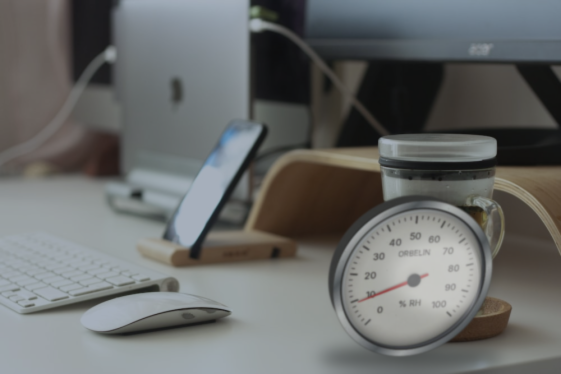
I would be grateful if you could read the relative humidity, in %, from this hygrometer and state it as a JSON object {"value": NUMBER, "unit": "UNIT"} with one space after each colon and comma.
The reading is {"value": 10, "unit": "%"}
